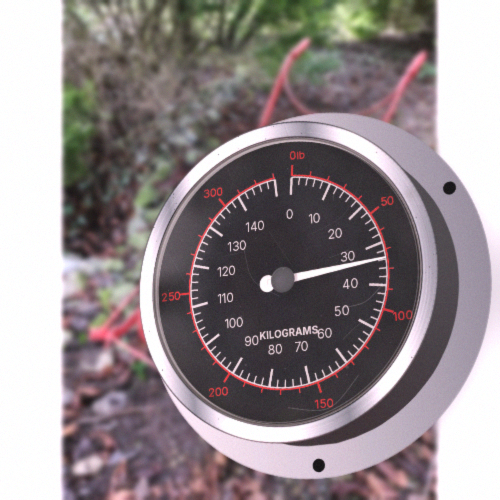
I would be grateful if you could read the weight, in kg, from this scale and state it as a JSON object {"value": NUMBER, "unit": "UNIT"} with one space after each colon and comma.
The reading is {"value": 34, "unit": "kg"}
